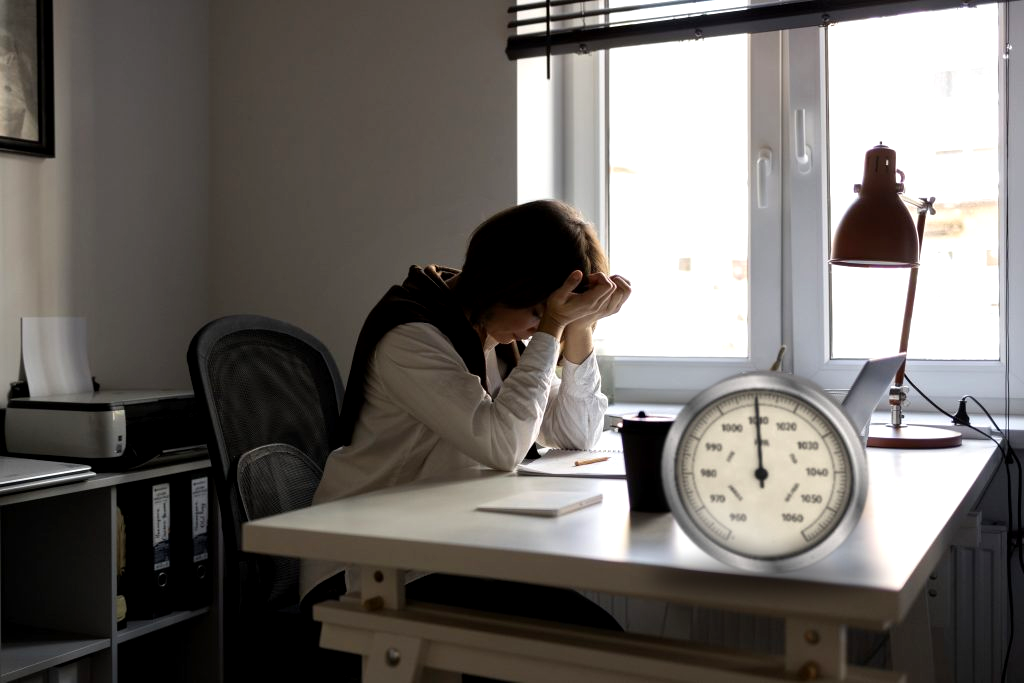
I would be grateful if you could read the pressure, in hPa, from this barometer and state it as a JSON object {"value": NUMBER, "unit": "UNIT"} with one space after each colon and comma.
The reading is {"value": 1010, "unit": "hPa"}
